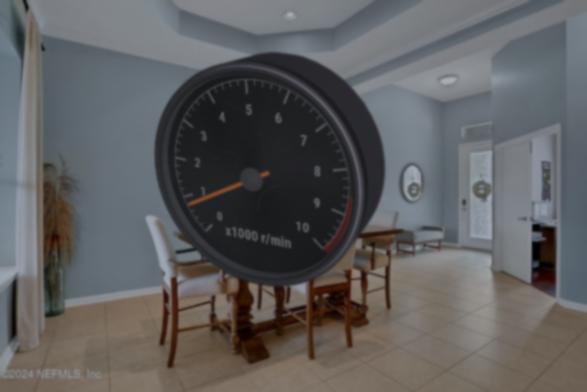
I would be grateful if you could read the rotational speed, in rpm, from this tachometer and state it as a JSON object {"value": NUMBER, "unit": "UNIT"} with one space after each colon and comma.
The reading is {"value": 800, "unit": "rpm"}
